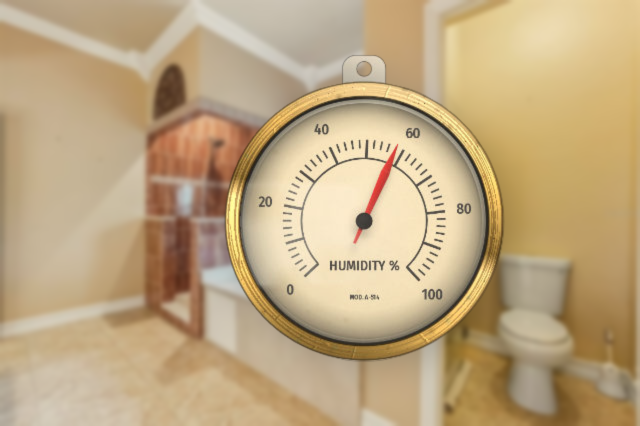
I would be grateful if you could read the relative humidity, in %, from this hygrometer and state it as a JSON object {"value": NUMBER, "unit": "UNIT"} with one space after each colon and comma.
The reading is {"value": 58, "unit": "%"}
